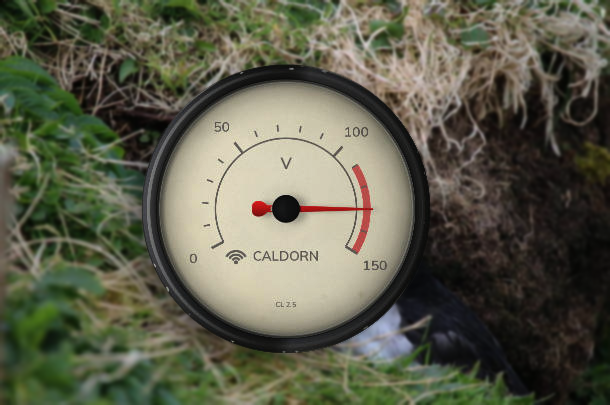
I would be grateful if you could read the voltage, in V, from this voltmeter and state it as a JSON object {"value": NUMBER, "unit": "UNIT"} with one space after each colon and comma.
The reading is {"value": 130, "unit": "V"}
